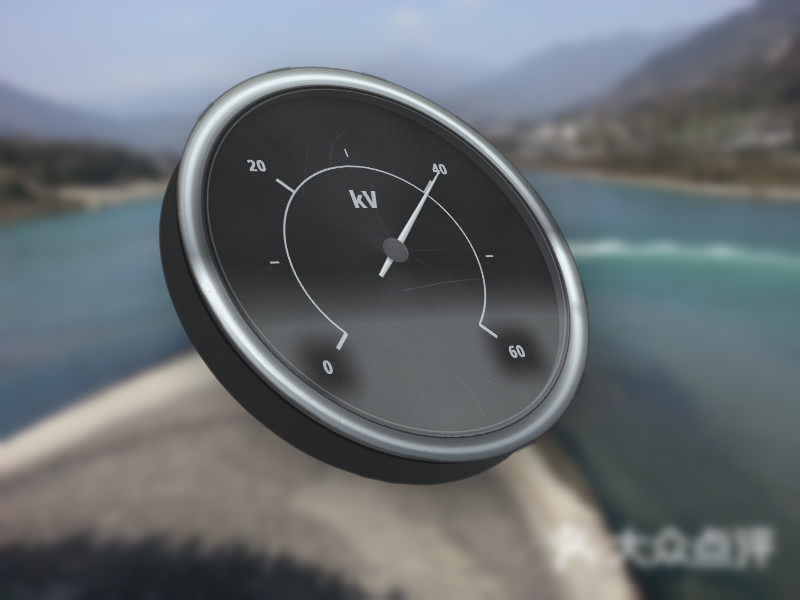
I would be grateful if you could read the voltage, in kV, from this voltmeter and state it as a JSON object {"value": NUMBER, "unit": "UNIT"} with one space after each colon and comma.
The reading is {"value": 40, "unit": "kV"}
